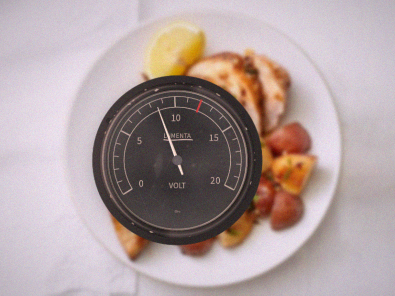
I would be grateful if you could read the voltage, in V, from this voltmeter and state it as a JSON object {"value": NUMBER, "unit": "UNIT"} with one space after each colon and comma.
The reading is {"value": 8.5, "unit": "V"}
